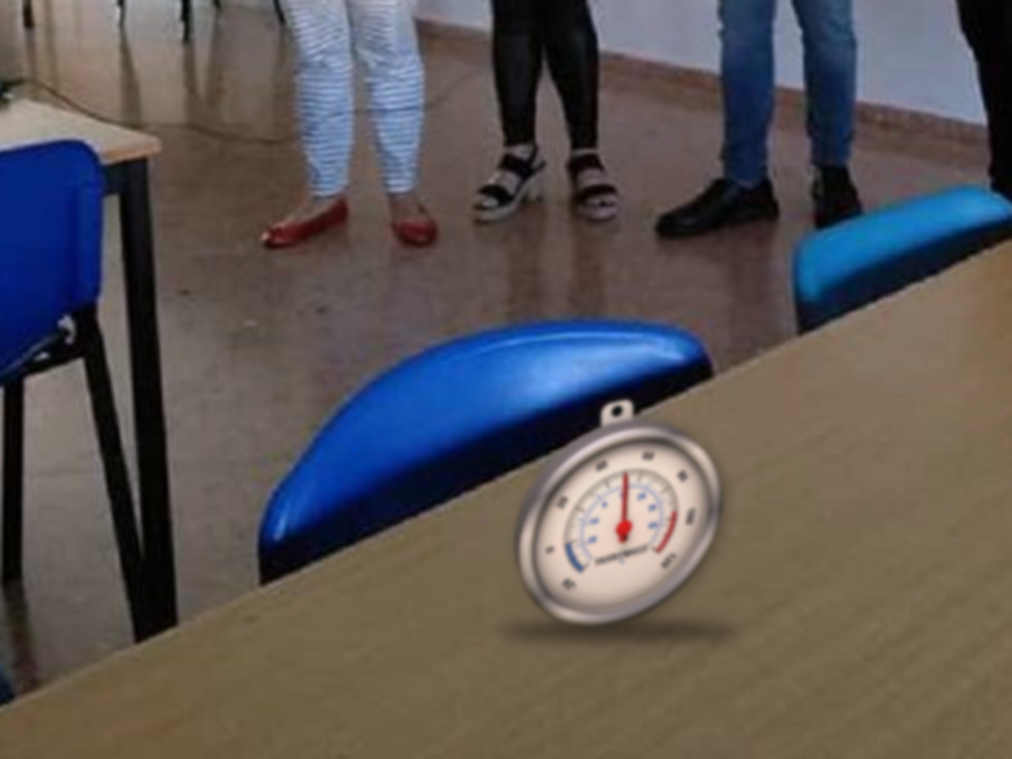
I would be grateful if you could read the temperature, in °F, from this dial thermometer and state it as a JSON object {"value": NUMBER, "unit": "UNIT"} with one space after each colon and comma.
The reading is {"value": 50, "unit": "°F"}
